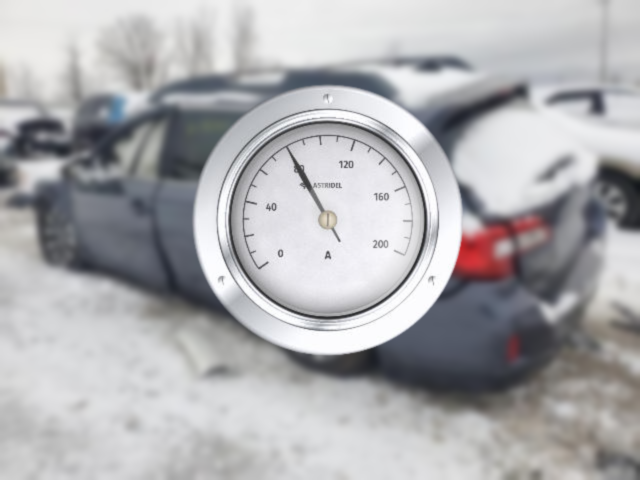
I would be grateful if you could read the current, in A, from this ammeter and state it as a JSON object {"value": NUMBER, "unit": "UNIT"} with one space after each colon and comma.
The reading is {"value": 80, "unit": "A"}
